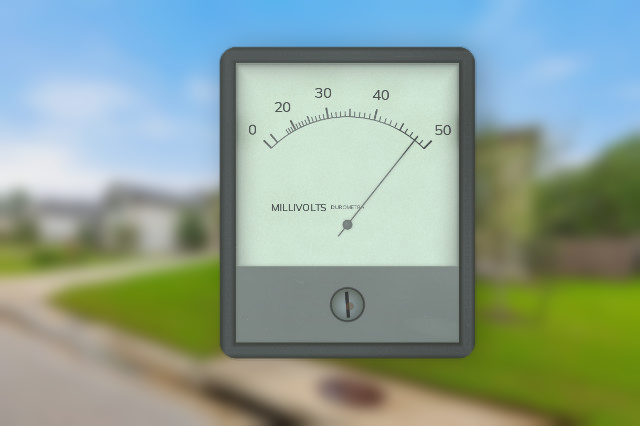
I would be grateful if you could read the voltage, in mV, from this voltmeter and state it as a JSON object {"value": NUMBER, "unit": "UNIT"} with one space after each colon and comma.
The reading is {"value": 48, "unit": "mV"}
